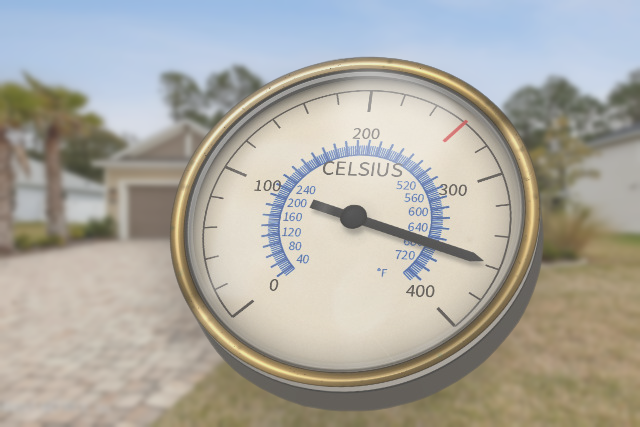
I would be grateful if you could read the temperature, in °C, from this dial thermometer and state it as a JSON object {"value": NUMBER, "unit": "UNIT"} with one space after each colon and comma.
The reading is {"value": 360, "unit": "°C"}
